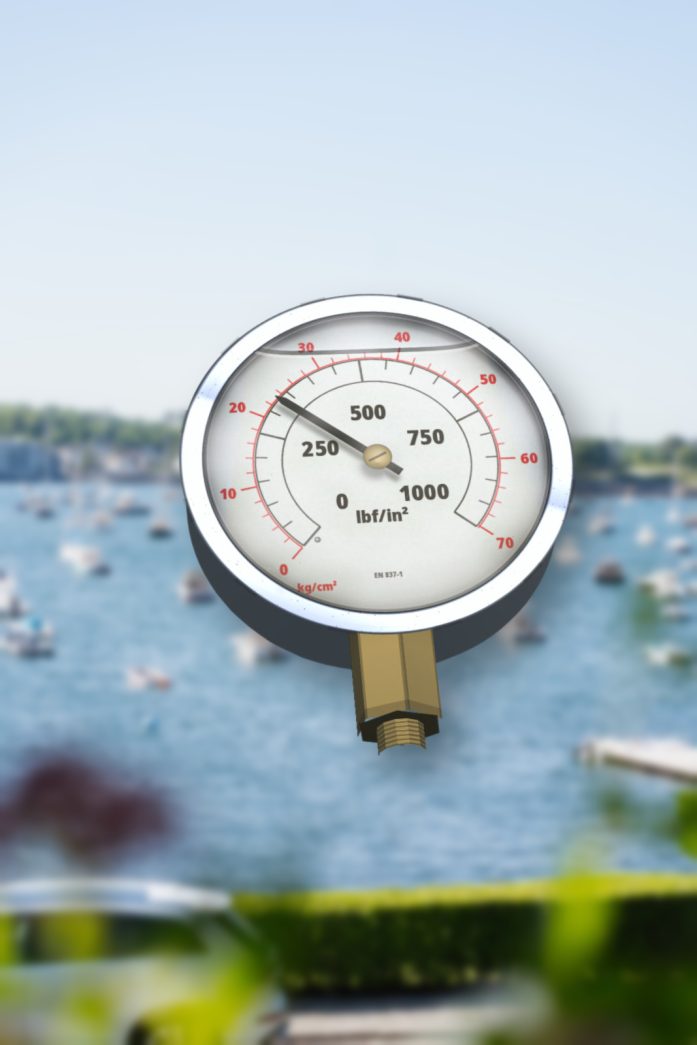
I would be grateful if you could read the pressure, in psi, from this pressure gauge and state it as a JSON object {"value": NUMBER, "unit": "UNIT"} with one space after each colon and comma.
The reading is {"value": 325, "unit": "psi"}
